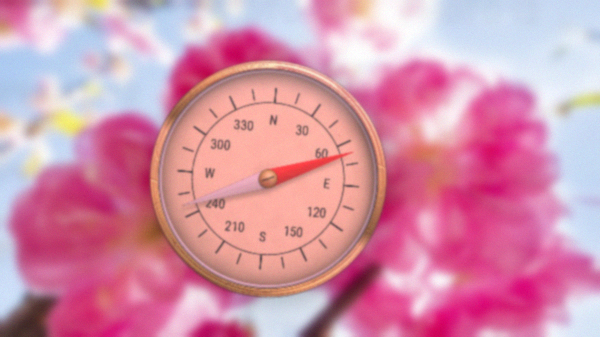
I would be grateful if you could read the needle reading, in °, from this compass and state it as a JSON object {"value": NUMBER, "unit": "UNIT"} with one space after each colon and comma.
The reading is {"value": 67.5, "unit": "°"}
